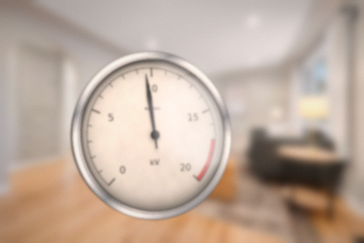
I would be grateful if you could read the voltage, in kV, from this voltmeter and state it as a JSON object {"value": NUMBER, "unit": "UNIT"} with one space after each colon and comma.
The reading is {"value": 9.5, "unit": "kV"}
